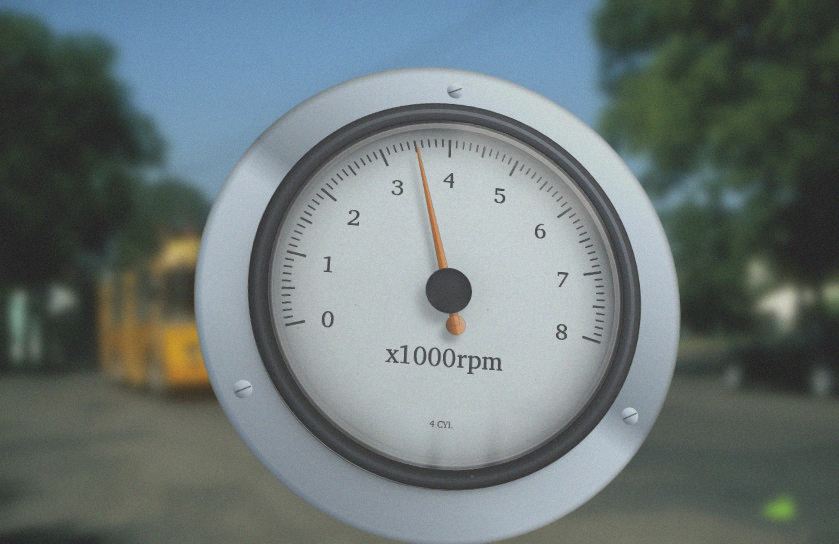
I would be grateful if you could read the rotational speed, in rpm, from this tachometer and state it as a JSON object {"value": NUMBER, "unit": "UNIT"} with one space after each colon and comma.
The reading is {"value": 3500, "unit": "rpm"}
